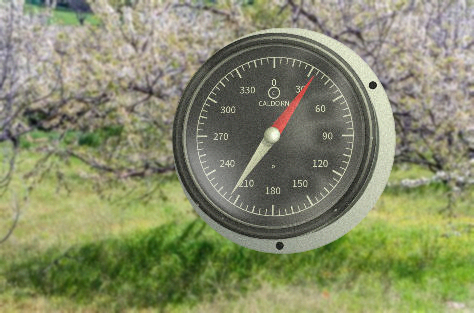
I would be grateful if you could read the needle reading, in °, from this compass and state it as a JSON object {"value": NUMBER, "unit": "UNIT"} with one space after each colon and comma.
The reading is {"value": 35, "unit": "°"}
